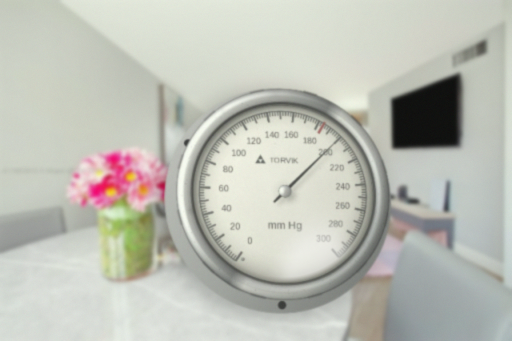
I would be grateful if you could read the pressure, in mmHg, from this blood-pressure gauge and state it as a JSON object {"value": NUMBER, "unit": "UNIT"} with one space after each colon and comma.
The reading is {"value": 200, "unit": "mmHg"}
